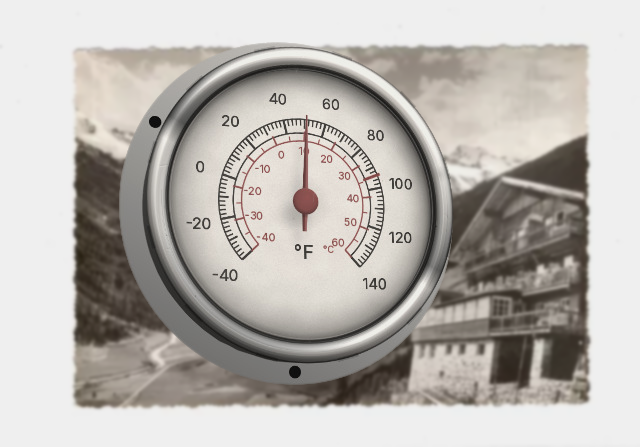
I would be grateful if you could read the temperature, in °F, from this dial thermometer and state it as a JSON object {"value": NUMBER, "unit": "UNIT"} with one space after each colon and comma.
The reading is {"value": 50, "unit": "°F"}
